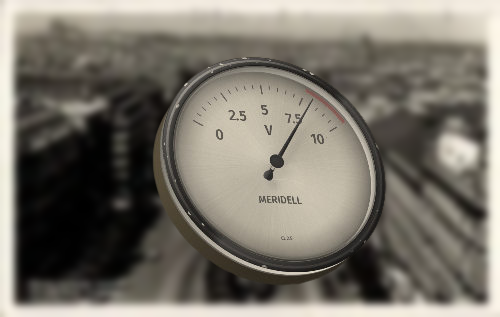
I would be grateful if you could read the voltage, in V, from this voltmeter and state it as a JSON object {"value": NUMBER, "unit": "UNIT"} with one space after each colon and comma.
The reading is {"value": 8, "unit": "V"}
